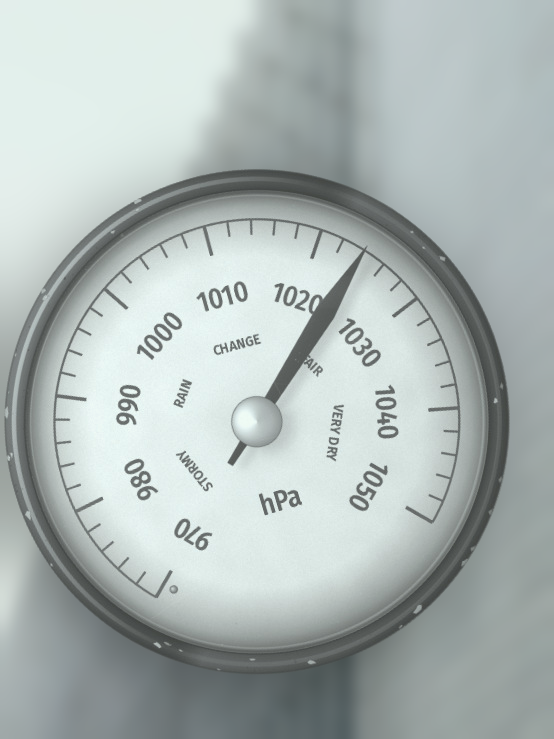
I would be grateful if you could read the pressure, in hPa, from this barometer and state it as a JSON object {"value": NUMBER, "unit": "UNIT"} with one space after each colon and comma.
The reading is {"value": 1024, "unit": "hPa"}
